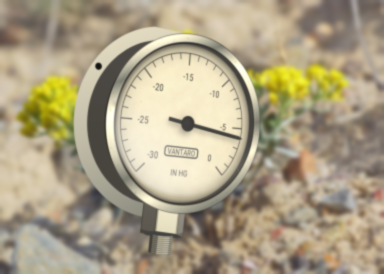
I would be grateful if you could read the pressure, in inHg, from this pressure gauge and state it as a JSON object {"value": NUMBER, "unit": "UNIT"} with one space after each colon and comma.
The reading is {"value": -4, "unit": "inHg"}
